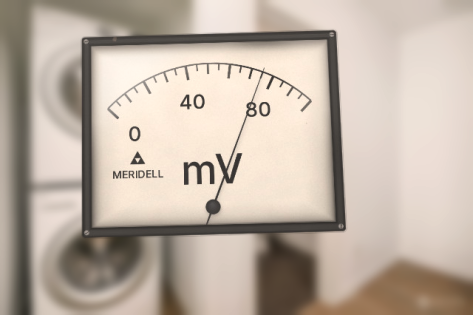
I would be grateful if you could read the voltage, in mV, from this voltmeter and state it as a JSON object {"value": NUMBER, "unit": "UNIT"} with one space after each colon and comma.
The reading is {"value": 75, "unit": "mV"}
